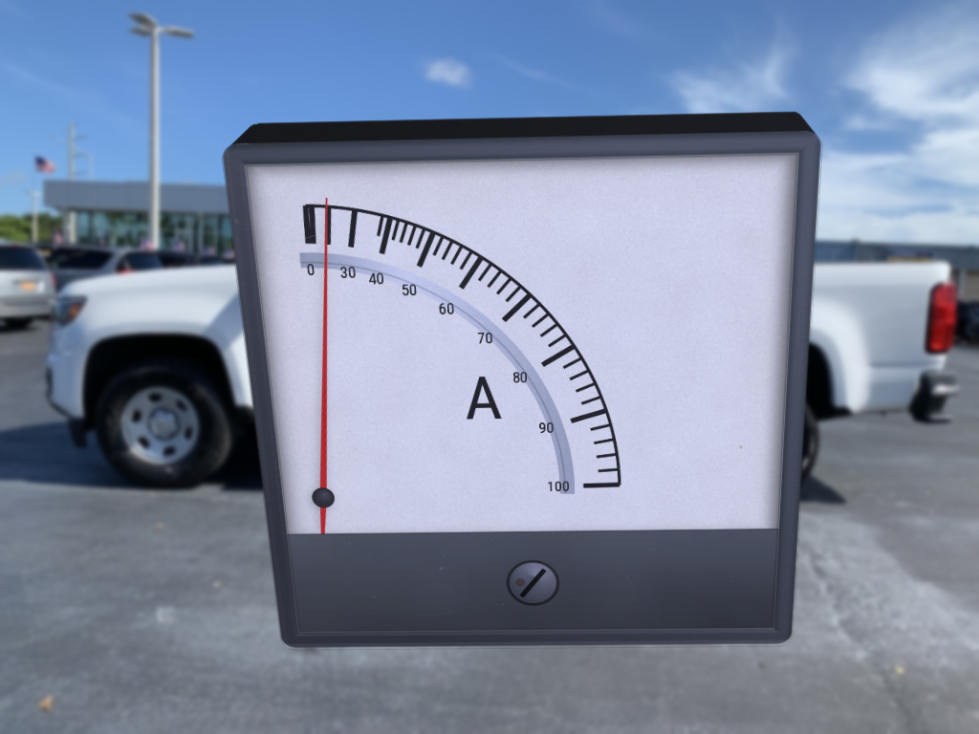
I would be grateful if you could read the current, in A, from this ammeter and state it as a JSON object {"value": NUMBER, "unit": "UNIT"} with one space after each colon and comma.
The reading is {"value": 20, "unit": "A"}
